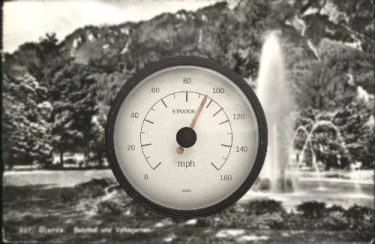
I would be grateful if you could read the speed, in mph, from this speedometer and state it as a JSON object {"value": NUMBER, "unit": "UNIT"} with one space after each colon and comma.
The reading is {"value": 95, "unit": "mph"}
